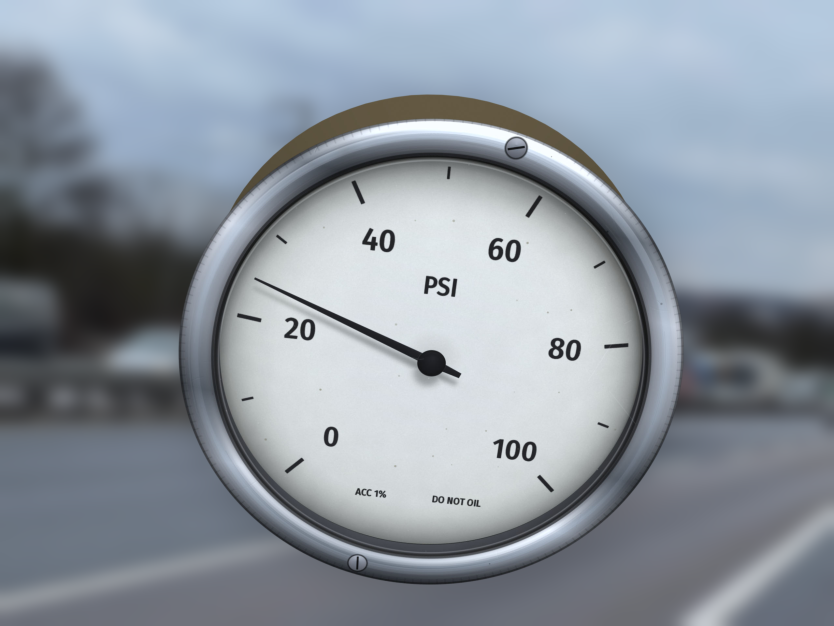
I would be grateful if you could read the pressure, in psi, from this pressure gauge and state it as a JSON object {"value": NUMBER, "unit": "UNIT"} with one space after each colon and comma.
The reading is {"value": 25, "unit": "psi"}
